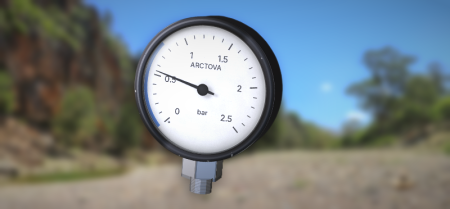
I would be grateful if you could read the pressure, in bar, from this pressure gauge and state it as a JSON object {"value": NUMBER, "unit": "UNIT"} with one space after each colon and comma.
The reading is {"value": 0.55, "unit": "bar"}
